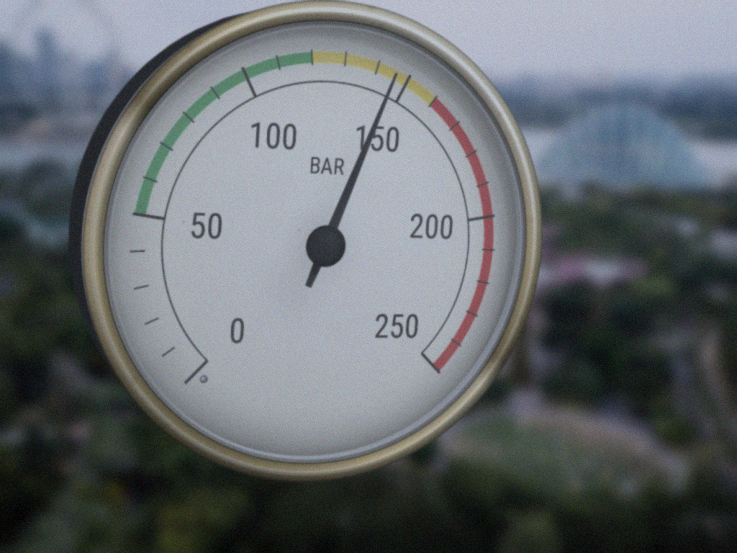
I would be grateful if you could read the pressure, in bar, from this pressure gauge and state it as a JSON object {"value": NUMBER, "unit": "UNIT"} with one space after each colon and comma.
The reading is {"value": 145, "unit": "bar"}
